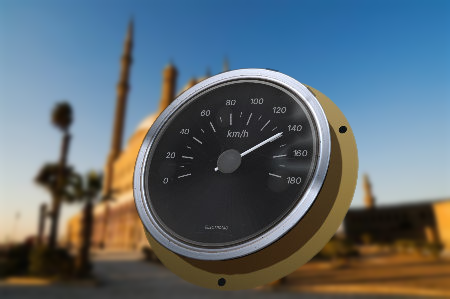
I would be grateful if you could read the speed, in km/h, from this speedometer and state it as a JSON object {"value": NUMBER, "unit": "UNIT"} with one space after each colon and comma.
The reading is {"value": 140, "unit": "km/h"}
